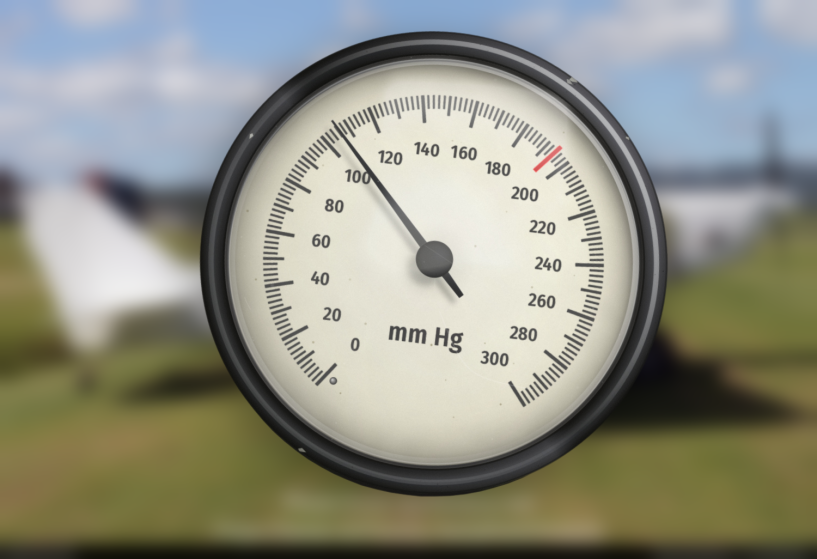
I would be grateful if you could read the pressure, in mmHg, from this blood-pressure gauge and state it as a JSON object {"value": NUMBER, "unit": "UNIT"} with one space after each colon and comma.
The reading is {"value": 106, "unit": "mmHg"}
